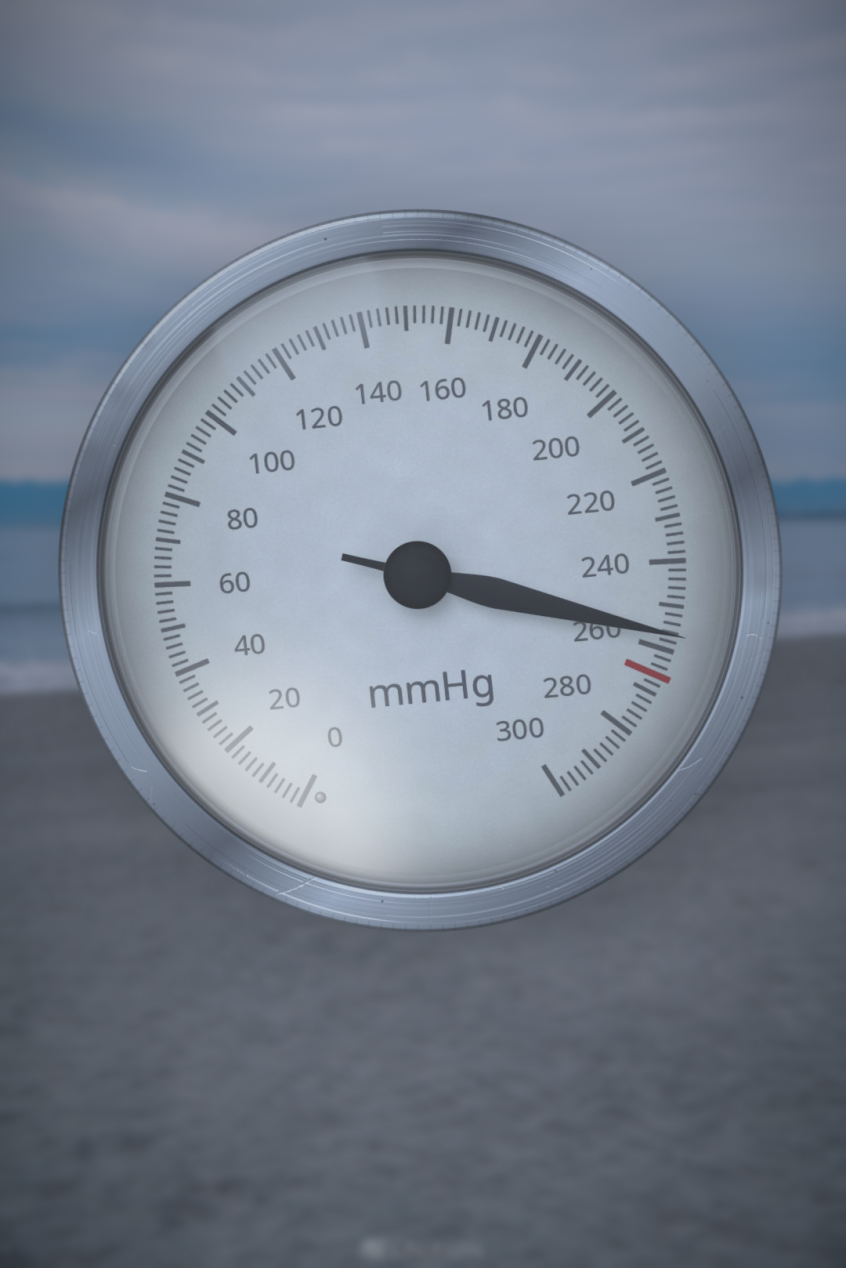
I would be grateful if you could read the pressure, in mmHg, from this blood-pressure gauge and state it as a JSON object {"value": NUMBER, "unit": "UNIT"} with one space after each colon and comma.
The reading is {"value": 256, "unit": "mmHg"}
